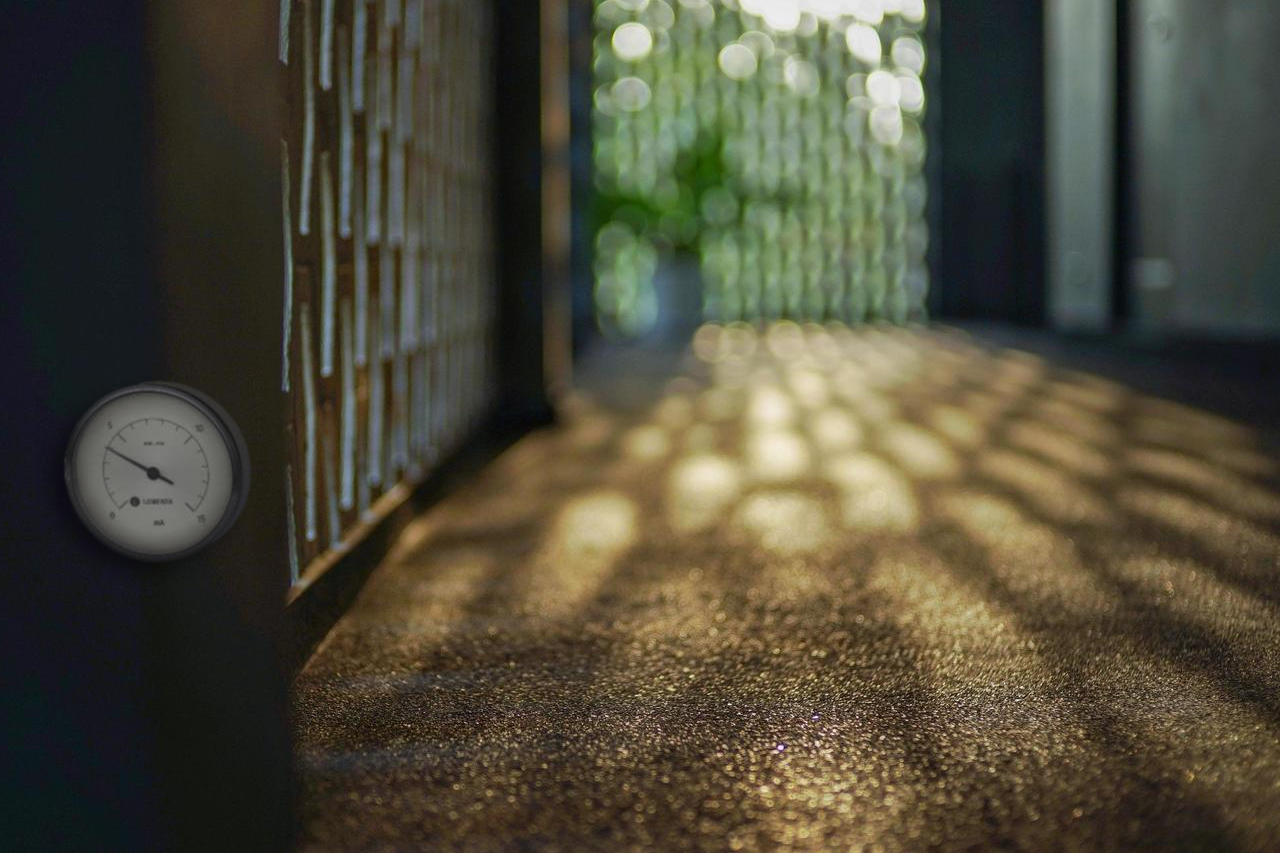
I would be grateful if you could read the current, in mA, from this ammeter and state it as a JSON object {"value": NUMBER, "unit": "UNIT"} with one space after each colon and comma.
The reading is {"value": 4, "unit": "mA"}
